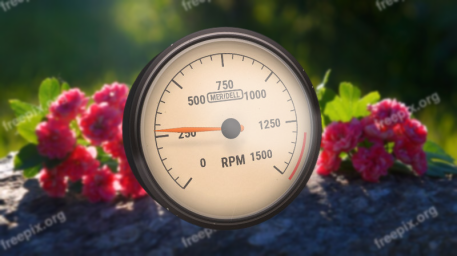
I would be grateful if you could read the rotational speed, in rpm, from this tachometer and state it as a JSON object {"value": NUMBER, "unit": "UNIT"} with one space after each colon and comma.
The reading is {"value": 275, "unit": "rpm"}
